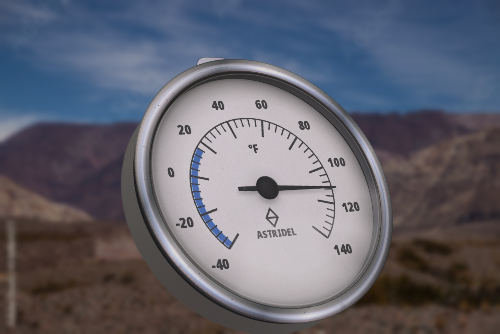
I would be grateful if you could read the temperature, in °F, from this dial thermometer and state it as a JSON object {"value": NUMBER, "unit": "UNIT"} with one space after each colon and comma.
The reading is {"value": 112, "unit": "°F"}
